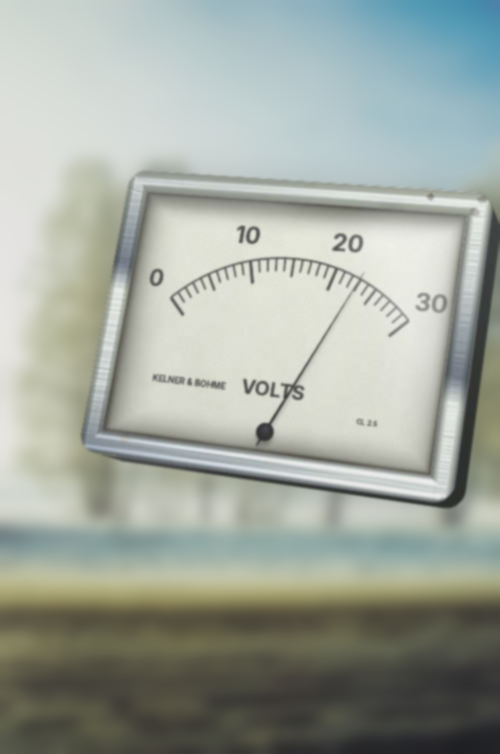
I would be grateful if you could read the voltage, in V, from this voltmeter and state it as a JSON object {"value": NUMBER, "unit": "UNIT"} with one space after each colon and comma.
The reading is {"value": 23, "unit": "V"}
